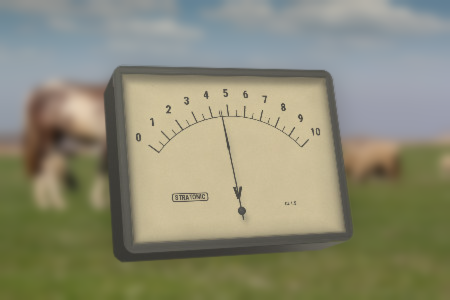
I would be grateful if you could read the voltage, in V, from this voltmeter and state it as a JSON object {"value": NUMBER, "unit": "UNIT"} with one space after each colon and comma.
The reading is {"value": 4.5, "unit": "V"}
